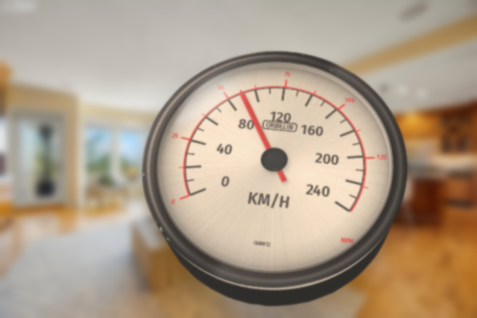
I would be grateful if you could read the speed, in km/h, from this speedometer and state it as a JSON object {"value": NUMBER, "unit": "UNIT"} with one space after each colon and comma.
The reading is {"value": 90, "unit": "km/h"}
